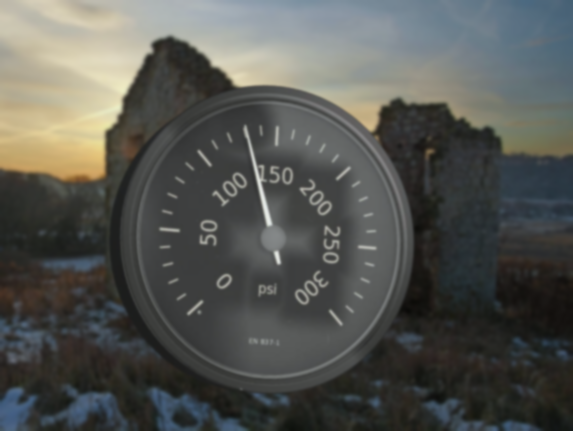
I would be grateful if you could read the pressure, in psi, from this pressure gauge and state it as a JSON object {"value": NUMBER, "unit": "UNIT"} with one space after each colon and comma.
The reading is {"value": 130, "unit": "psi"}
